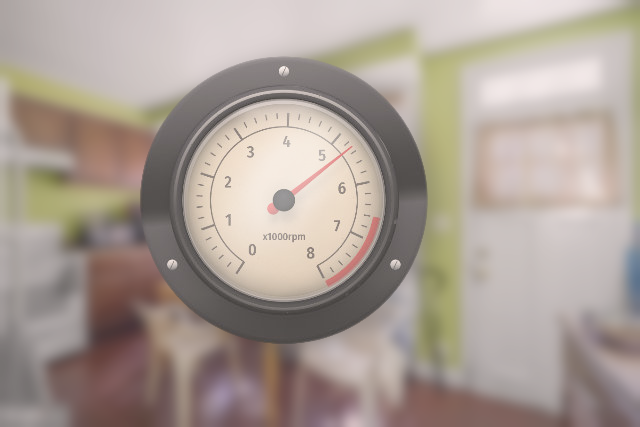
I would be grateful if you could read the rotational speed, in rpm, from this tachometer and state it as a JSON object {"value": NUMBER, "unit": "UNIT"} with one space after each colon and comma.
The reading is {"value": 5300, "unit": "rpm"}
